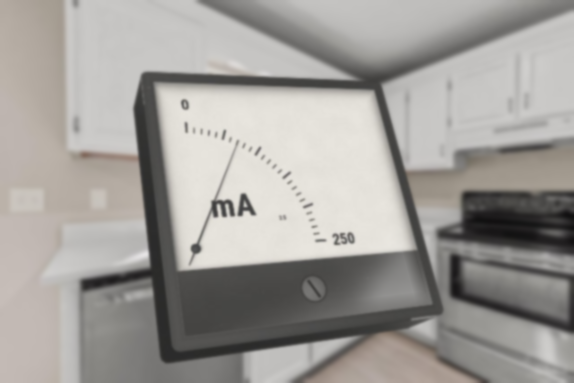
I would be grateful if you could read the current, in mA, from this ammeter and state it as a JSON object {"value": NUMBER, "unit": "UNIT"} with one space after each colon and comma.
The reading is {"value": 70, "unit": "mA"}
